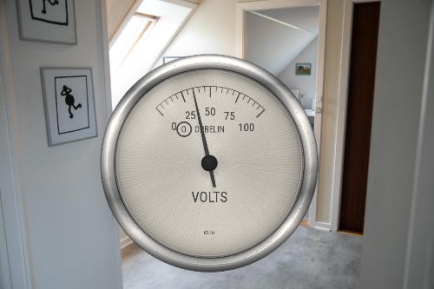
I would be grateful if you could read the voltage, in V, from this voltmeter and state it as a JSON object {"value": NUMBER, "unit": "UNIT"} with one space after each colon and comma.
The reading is {"value": 35, "unit": "V"}
